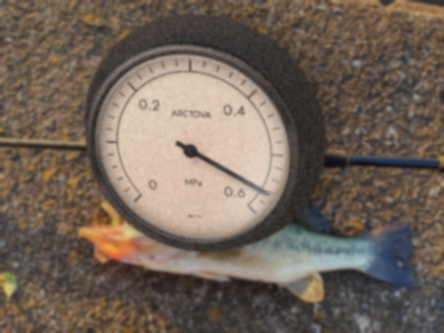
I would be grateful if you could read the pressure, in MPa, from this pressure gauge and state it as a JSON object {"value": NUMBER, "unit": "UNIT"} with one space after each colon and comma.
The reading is {"value": 0.56, "unit": "MPa"}
